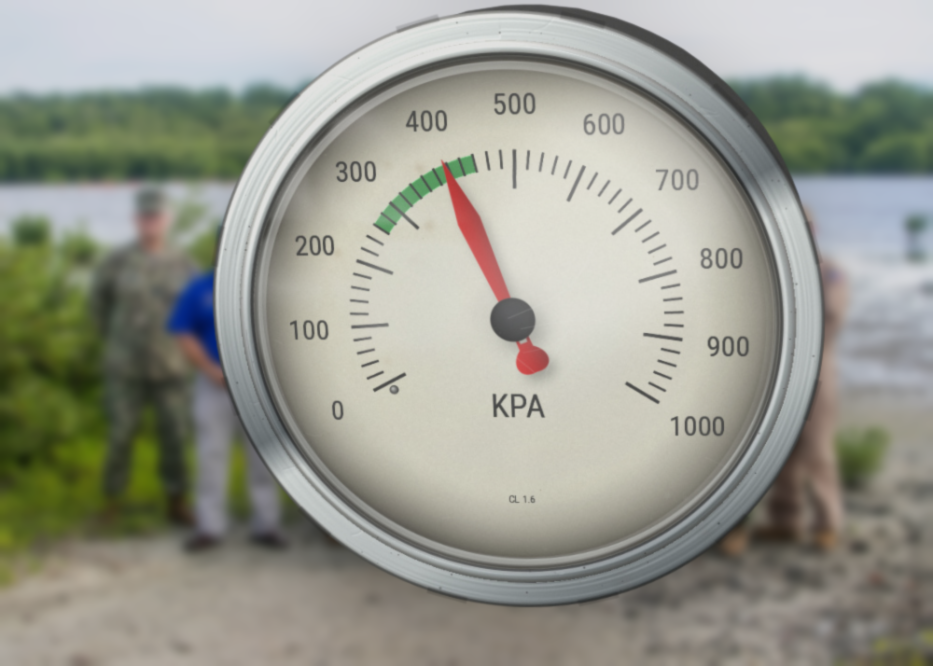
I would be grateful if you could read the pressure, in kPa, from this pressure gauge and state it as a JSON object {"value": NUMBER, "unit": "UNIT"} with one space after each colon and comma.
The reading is {"value": 400, "unit": "kPa"}
